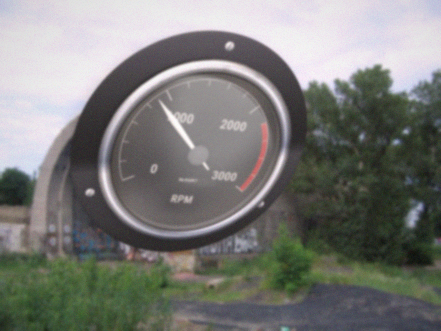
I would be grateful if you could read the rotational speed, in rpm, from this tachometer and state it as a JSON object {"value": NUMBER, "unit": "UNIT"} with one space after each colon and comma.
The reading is {"value": 900, "unit": "rpm"}
